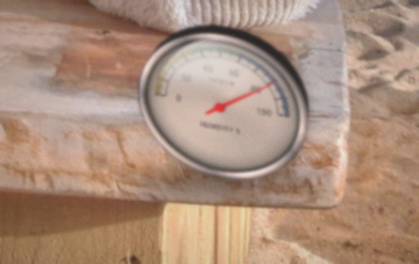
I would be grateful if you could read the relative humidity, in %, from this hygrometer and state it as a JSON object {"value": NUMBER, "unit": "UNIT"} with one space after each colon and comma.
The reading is {"value": 80, "unit": "%"}
